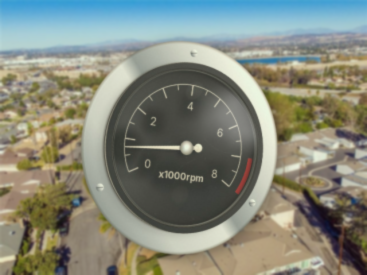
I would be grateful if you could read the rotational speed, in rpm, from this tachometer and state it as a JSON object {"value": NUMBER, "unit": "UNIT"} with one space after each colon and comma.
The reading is {"value": 750, "unit": "rpm"}
